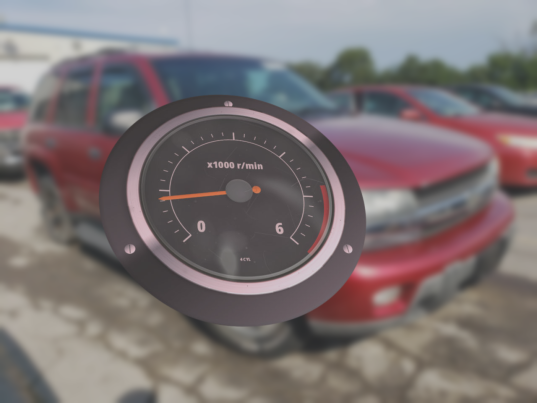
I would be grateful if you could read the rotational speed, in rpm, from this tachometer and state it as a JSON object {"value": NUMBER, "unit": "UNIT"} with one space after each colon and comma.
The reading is {"value": 800, "unit": "rpm"}
